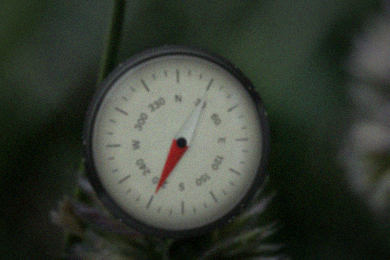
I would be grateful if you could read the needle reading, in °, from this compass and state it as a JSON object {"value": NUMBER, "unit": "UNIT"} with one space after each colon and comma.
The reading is {"value": 210, "unit": "°"}
